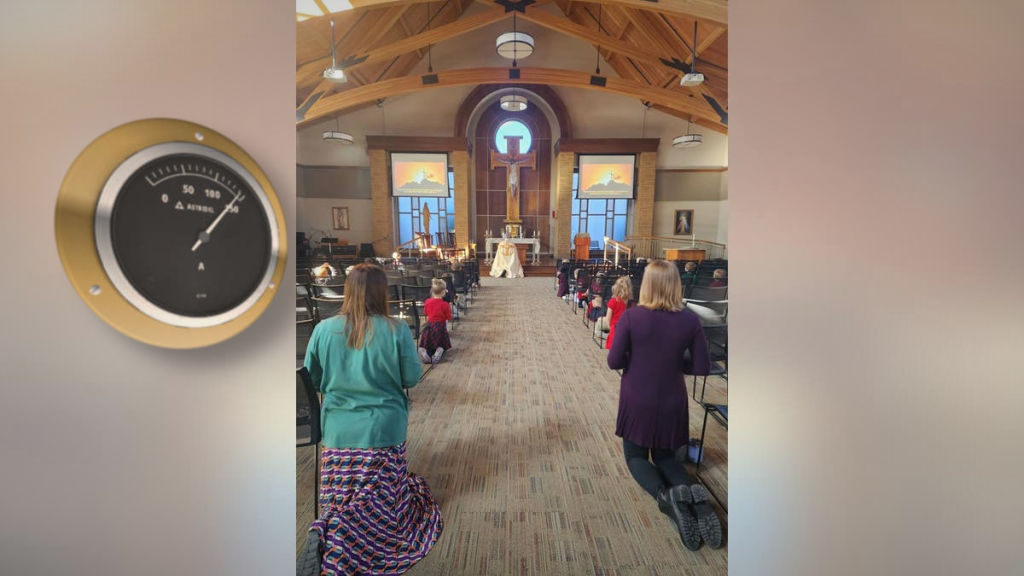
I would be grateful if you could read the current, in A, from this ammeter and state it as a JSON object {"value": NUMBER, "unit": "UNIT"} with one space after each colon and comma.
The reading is {"value": 140, "unit": "A"}
